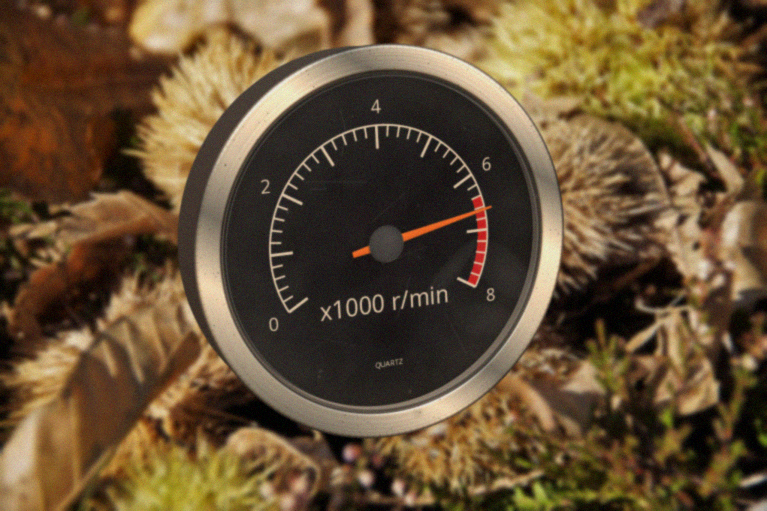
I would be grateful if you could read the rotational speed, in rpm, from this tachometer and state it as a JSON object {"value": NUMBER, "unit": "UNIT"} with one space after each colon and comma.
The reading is {"value": 6600, "unit": "rpm"}
